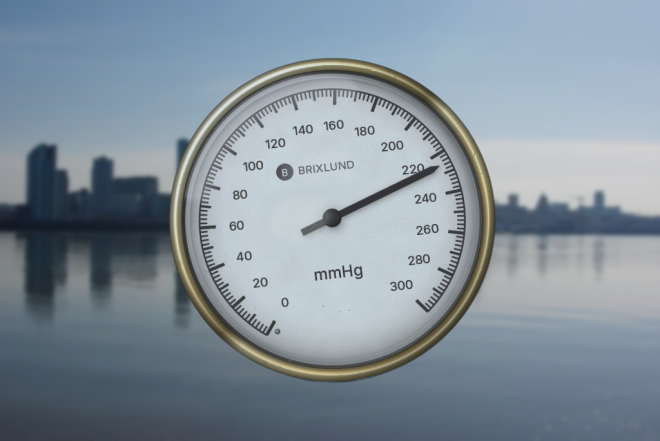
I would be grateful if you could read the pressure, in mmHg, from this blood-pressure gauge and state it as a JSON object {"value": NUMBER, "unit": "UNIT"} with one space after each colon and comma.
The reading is {"value": 226, "unit": "mmHg"}
